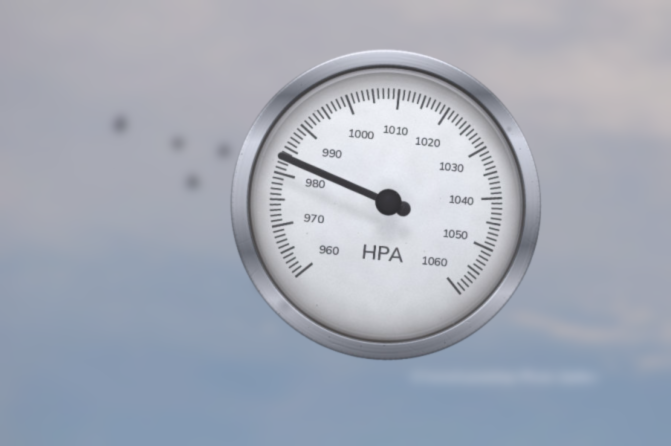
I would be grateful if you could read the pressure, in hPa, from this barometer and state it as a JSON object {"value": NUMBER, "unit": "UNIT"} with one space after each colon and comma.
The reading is {"value": 983, "unit": "hPa"}
